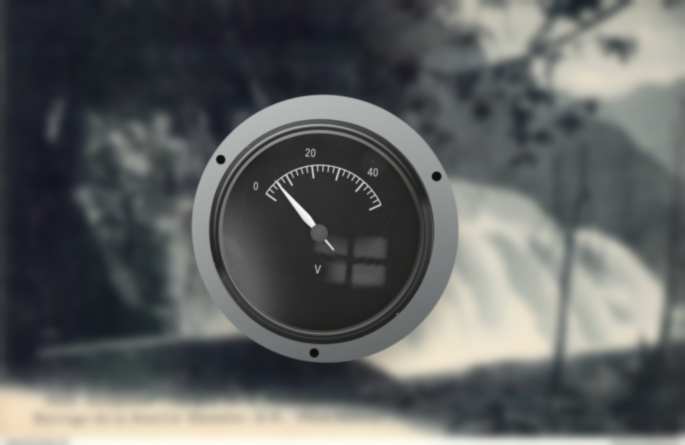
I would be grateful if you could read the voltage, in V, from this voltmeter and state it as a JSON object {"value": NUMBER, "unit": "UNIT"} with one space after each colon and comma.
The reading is {"value": 6, "unit": "V"}
